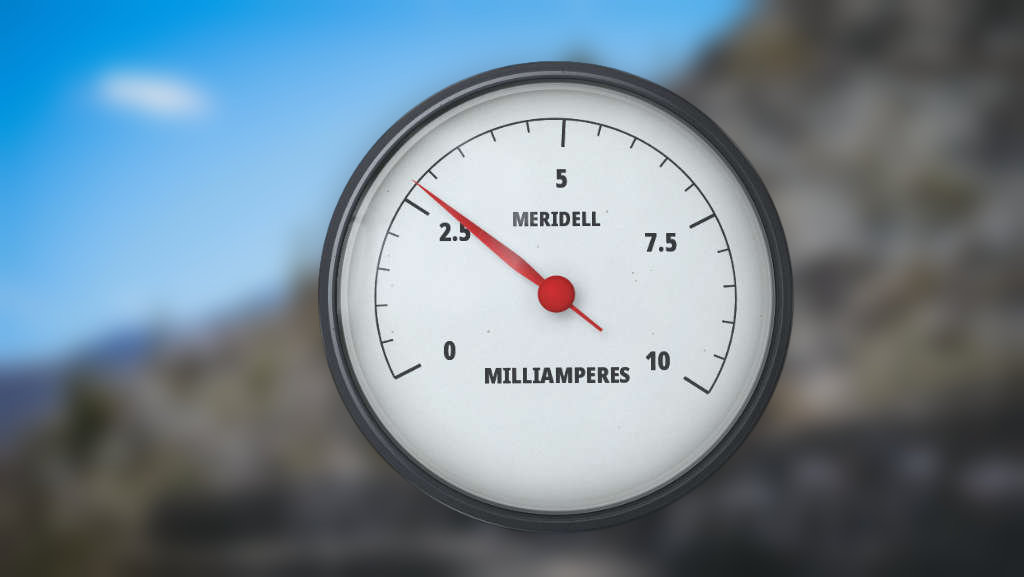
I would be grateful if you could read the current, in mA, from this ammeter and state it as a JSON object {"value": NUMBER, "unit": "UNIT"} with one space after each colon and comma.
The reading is {"value": 2.75, "unit": "mA"}
